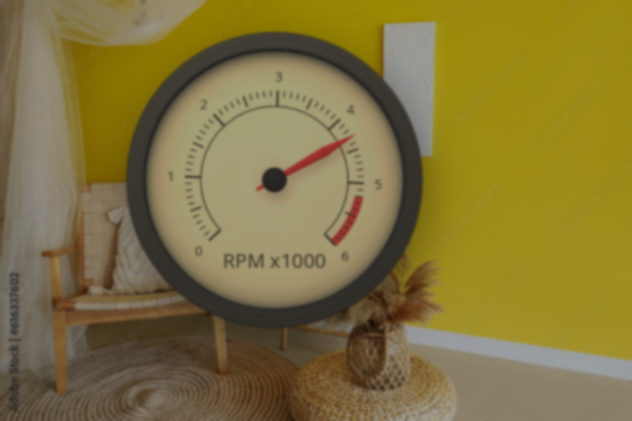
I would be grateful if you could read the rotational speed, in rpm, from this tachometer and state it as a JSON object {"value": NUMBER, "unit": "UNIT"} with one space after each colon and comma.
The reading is {"value": 4300, "unit": "rpm"}
